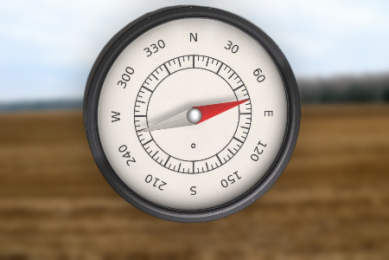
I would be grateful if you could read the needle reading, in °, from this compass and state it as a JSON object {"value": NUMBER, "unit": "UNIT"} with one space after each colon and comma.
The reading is {"value": 75, "unit": "°"}
